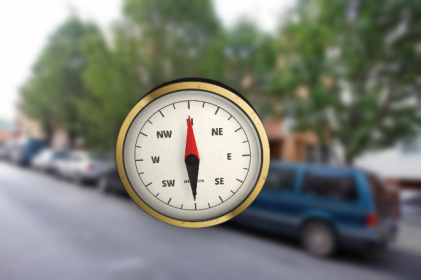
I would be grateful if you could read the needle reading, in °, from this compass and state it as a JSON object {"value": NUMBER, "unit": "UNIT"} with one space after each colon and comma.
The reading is {"value": 0, "unit": "°"}
